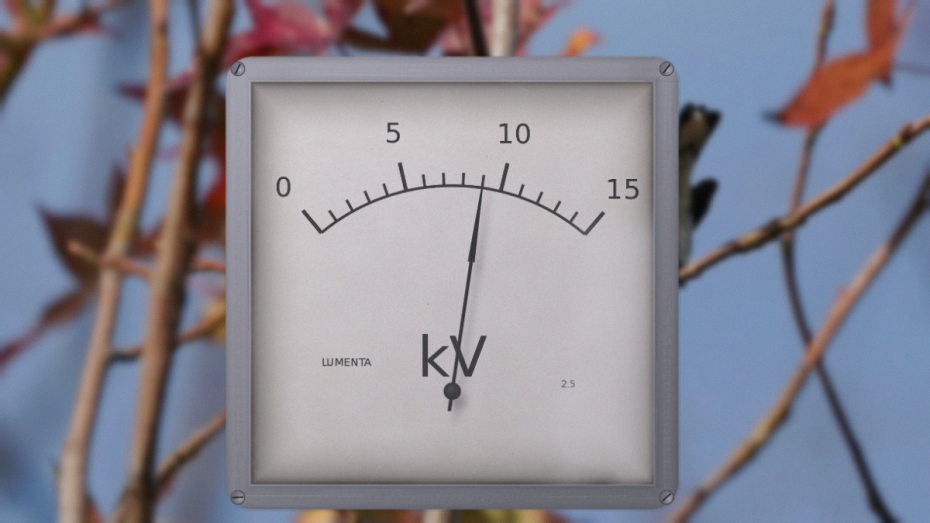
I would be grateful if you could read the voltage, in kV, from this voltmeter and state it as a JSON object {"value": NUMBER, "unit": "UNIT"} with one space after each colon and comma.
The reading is {"value": 9, "unit": "kV"}
